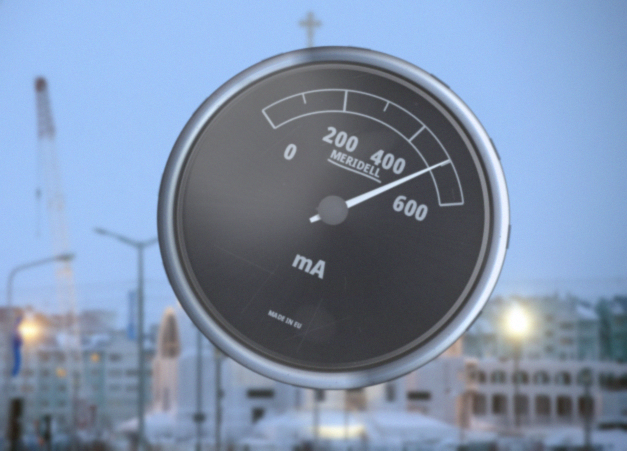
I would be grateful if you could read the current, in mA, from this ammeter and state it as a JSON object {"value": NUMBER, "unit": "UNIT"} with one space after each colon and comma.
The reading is {"value": 500, "unit": "mA"}
